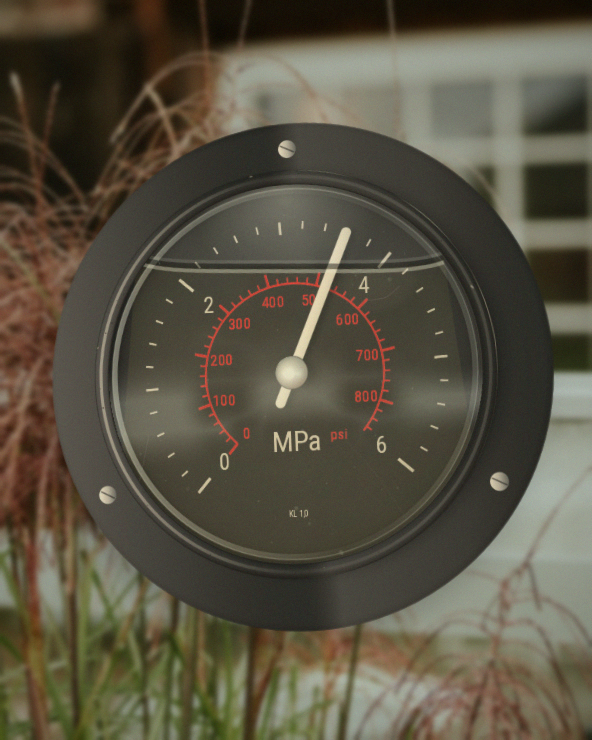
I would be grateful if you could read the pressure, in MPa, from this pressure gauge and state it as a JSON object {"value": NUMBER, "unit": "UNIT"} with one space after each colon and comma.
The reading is {"value": 3.6, "unit": "MPa"}
